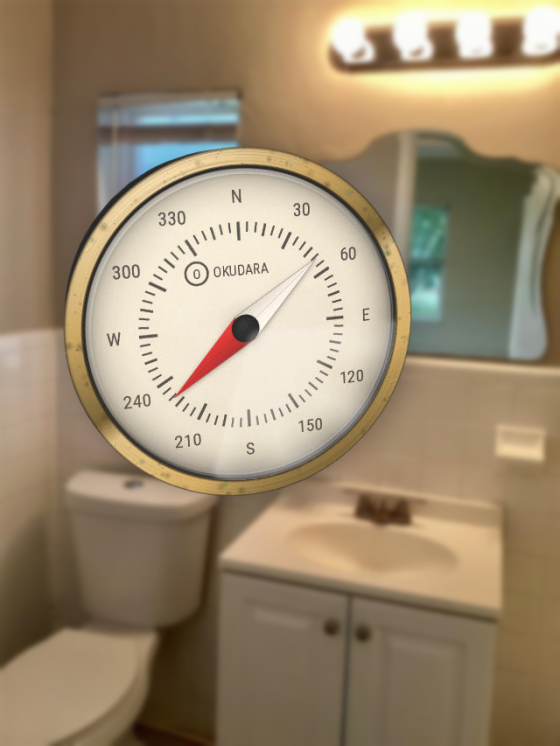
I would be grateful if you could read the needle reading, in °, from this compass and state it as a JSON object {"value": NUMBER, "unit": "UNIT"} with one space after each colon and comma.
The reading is {"value": 230, "unit": "°"}
